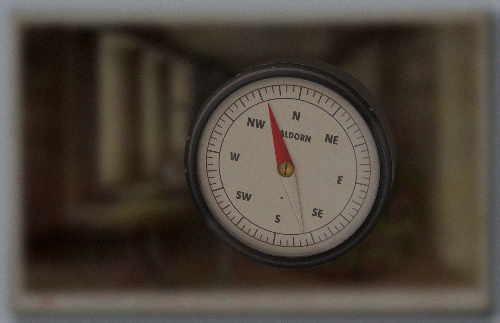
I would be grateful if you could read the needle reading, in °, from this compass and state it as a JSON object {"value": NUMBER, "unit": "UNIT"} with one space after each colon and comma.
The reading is {"value": 335, "unit": "°"}
